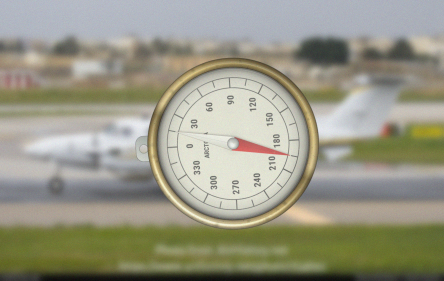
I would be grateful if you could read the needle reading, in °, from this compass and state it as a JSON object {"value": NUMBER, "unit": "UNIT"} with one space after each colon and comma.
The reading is {"value": 195, "unit": "°"}
